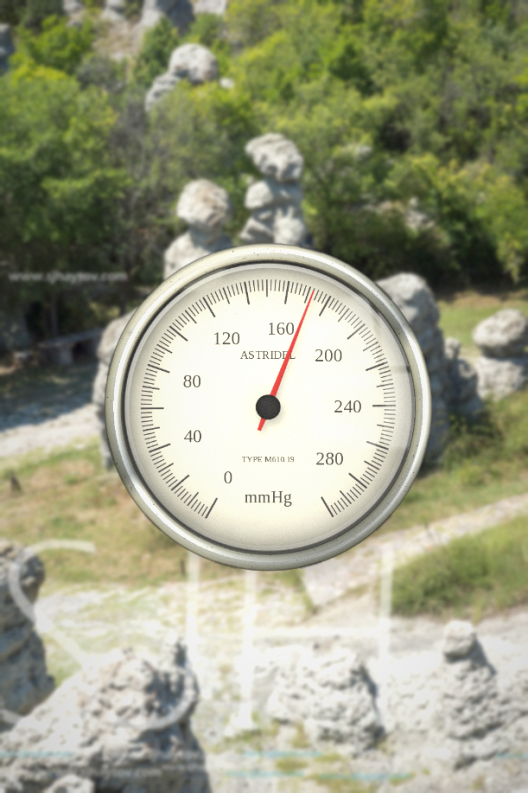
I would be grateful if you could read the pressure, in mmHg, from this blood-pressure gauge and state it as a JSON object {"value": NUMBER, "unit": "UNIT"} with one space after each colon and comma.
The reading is {"value": 172, "unit": "mmHg"}
